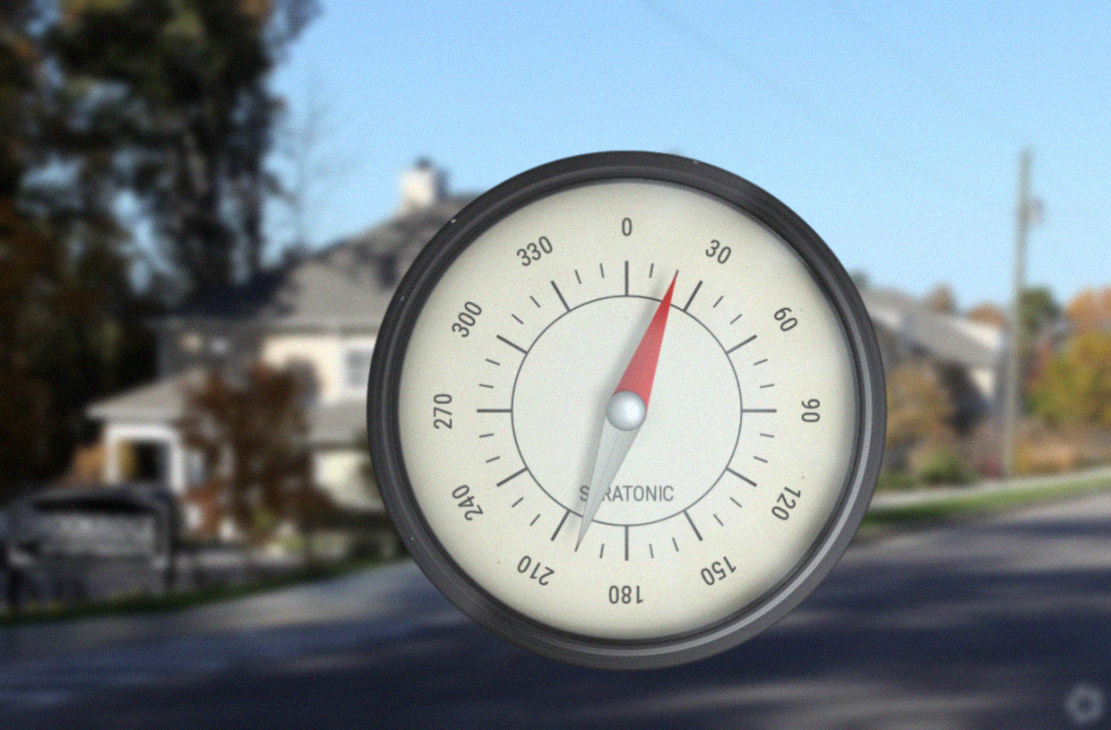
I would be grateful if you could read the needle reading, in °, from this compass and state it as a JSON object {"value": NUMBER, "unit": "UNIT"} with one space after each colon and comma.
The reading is {"value": 20, "unit": "°"}
